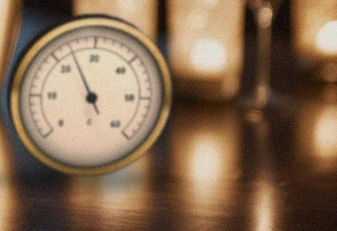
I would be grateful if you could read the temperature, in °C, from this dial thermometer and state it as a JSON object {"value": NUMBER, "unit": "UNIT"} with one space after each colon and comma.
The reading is {"value": 24, "unit": "°C"}
